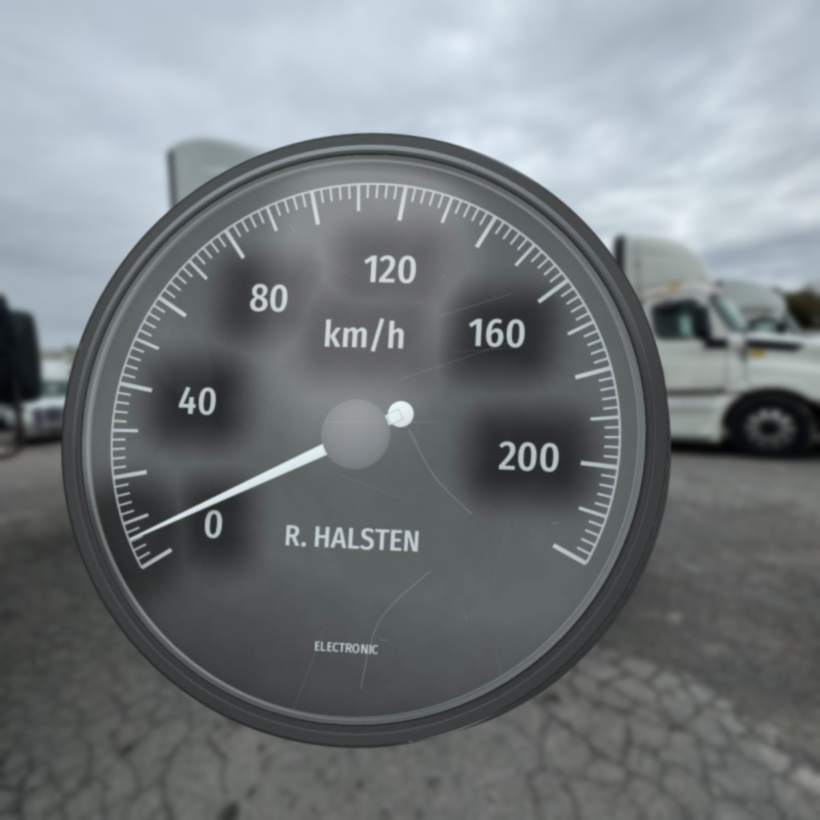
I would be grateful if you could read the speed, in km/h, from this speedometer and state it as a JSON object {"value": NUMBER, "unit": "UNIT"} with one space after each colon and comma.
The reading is {"value": 6, "unit": "km/h"}
